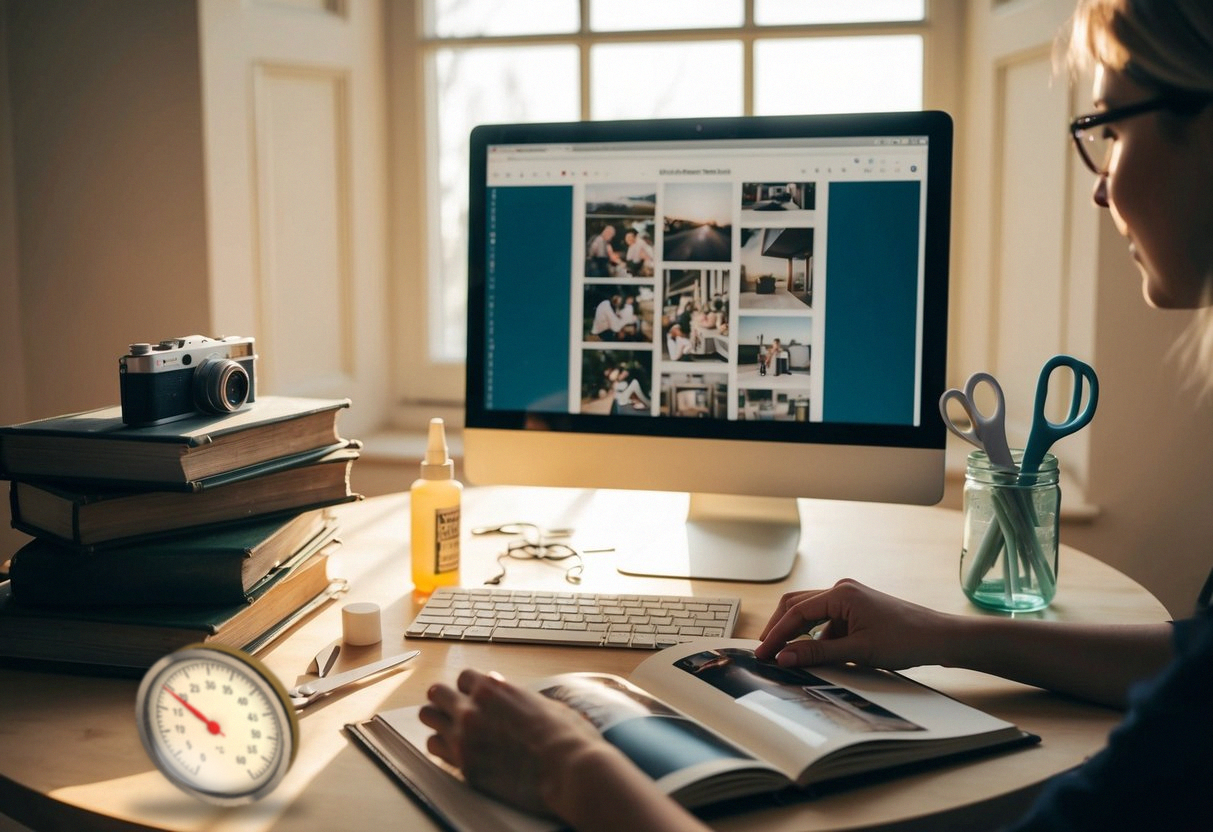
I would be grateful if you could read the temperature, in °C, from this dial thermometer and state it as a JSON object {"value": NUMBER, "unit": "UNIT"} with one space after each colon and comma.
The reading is {"value": 20, "unit": "°C"}
